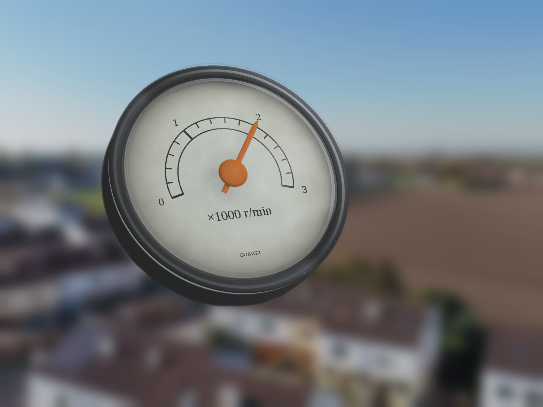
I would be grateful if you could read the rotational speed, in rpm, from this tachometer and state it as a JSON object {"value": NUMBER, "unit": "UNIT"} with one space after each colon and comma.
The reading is {"value": 2000, "unit": "rpm"}
